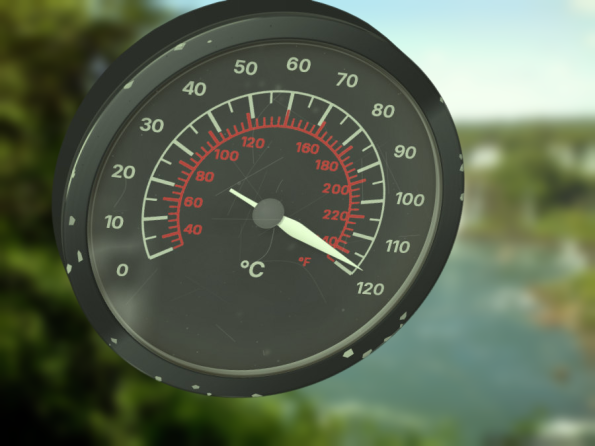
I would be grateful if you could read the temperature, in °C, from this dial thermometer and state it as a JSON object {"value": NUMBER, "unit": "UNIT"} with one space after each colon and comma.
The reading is {"value": 117.5, "unit": "°C"}
